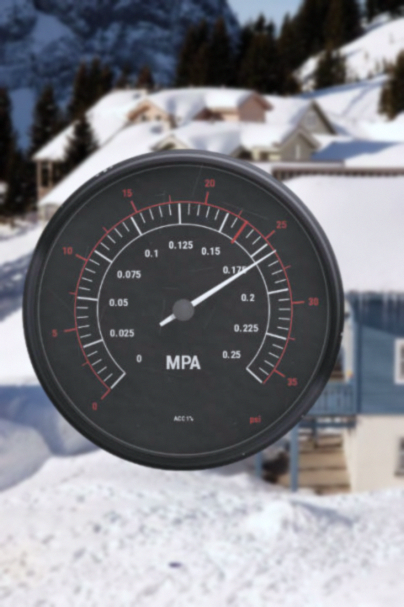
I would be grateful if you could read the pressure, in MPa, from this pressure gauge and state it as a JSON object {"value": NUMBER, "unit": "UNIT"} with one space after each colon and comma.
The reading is {"value": 0.18, "unit": "MPa"}
